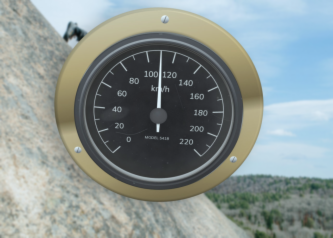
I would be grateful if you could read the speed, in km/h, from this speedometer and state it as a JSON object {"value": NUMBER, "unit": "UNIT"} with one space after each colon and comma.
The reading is {"value": 110, "unit": "km/h"}
